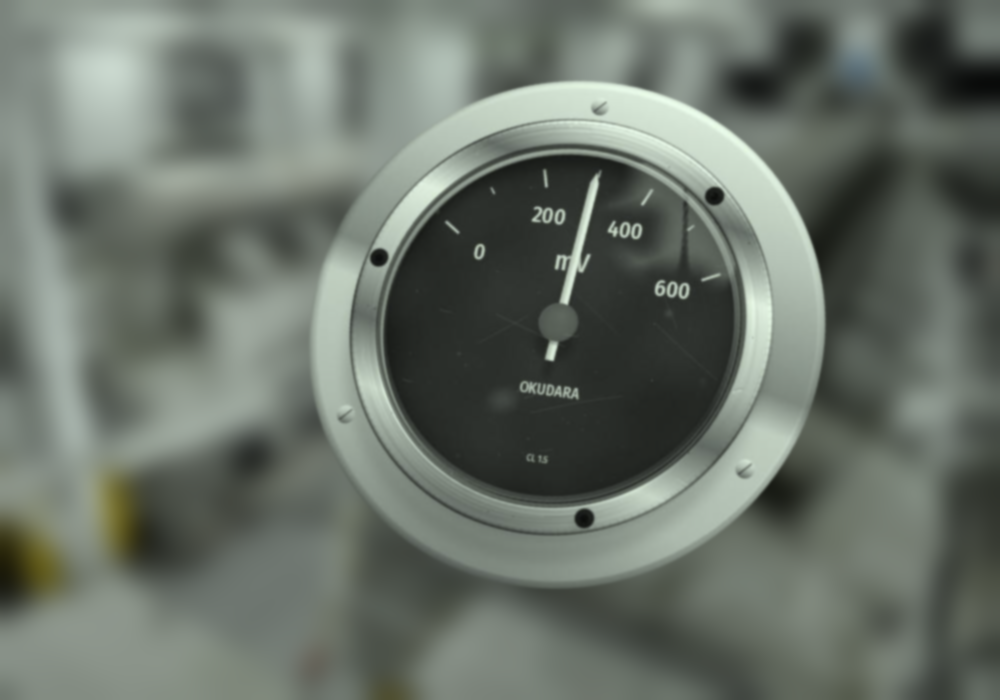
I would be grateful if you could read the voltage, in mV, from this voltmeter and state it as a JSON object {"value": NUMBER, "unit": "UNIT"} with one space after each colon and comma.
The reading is {"value": 300, "unit": "mV"}
